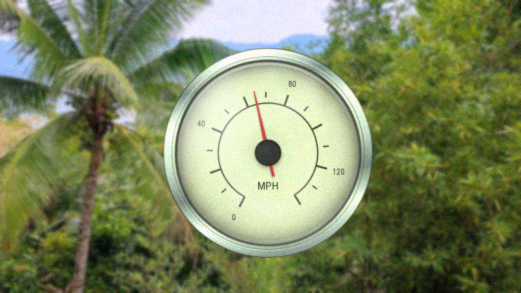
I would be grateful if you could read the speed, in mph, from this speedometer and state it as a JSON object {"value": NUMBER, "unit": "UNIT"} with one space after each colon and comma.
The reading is {"value": 65, "unit": "mph"}
